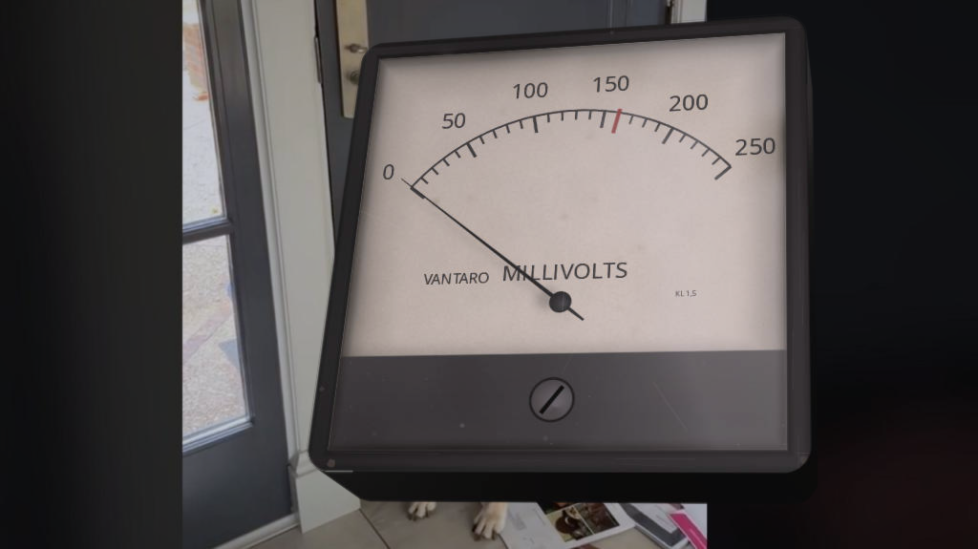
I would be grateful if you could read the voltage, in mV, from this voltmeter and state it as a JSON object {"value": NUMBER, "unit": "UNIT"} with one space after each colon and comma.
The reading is {"value": 0, "unit": "mV"}
